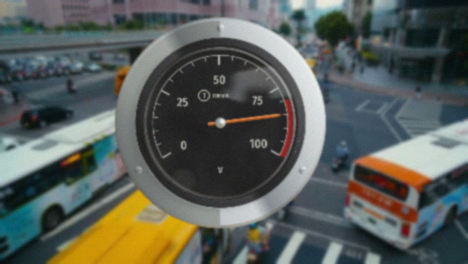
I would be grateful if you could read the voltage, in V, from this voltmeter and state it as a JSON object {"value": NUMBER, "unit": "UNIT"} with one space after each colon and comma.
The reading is {"value": 85, "unit": "V"}
